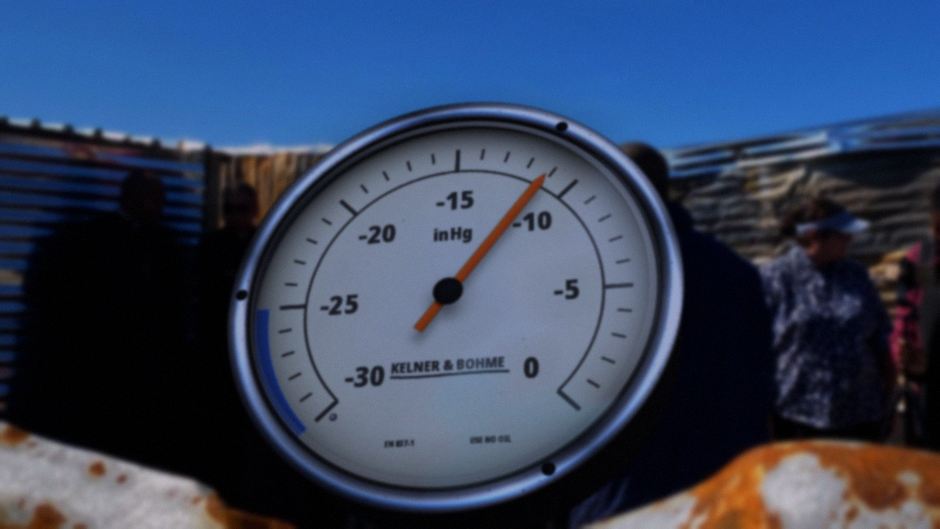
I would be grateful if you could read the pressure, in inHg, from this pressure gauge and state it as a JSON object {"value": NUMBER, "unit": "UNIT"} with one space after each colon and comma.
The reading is {"value": -11, "unit": "inHg"}
